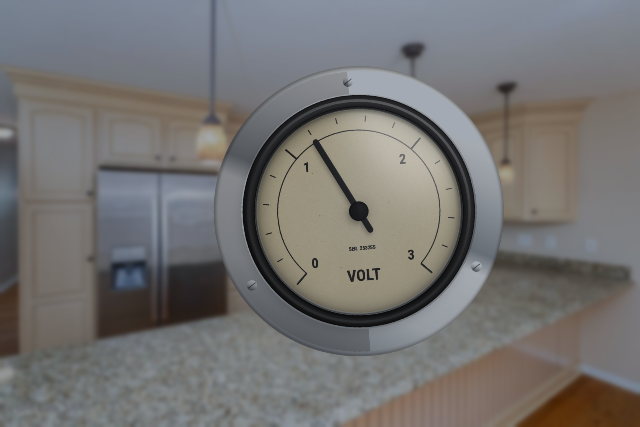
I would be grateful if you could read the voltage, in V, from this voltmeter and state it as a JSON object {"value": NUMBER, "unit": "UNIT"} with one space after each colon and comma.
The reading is {"value": 1.2, "unit": "V"}
